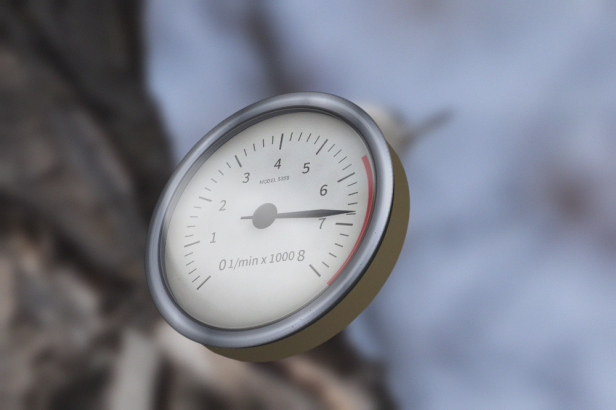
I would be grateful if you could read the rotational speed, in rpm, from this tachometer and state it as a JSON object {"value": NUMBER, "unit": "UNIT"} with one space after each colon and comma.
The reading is {"value": 6800, "unit": "rpm"}
